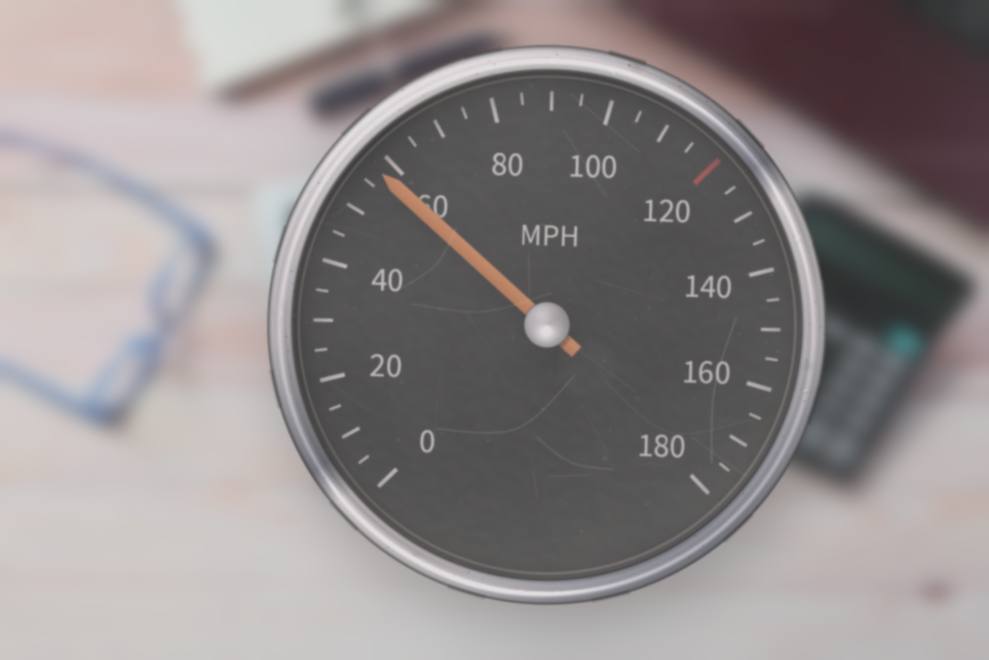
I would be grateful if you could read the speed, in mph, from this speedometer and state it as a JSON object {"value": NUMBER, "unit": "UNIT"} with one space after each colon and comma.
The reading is {"value": 57.5, "unit": "mph"}
